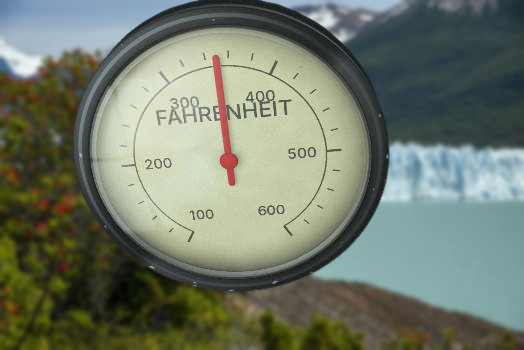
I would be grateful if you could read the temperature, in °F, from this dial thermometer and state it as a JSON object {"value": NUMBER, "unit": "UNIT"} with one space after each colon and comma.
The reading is {"value": 350, "unit": "°F"}
